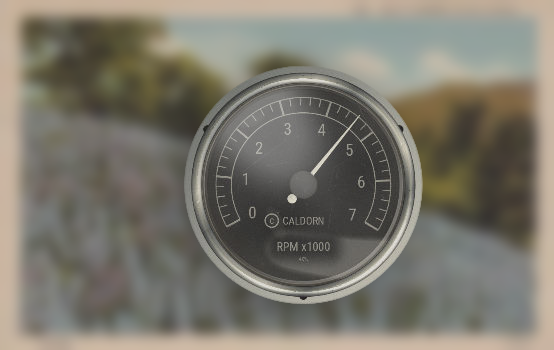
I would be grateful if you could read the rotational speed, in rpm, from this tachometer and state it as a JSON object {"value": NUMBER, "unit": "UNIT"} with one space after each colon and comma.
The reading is {"value": 4600, "unit": "rpm"}
